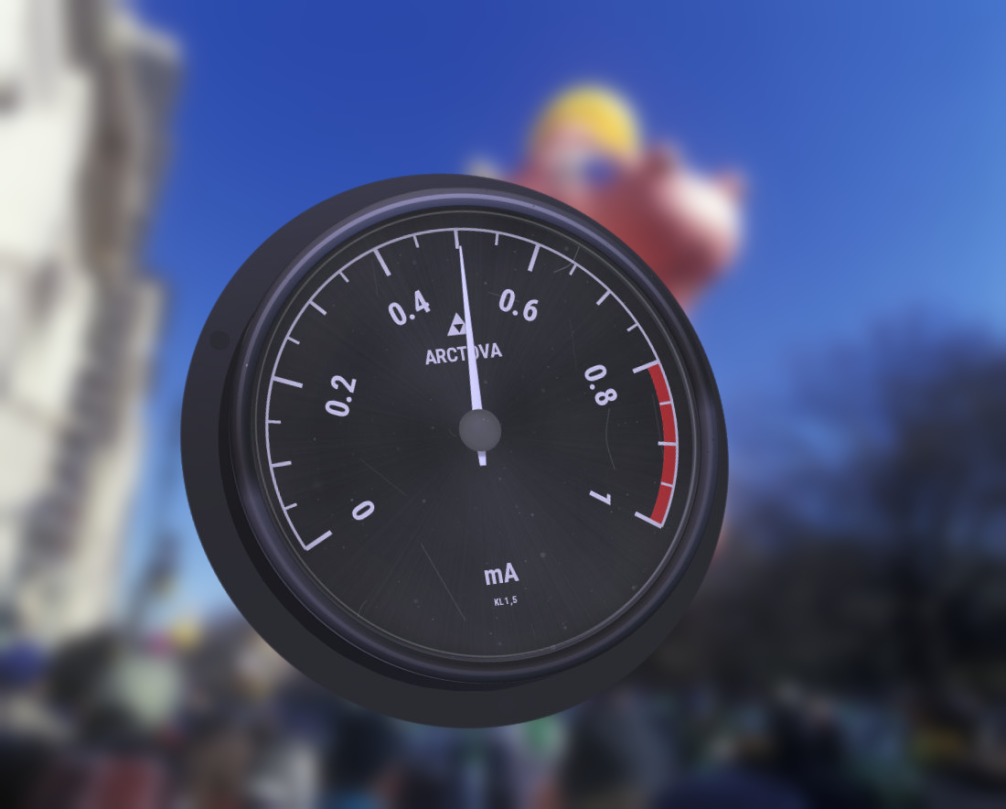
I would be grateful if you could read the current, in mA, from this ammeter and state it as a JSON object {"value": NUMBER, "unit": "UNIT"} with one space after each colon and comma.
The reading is {"value": 0.5, "unit": "mA"}
